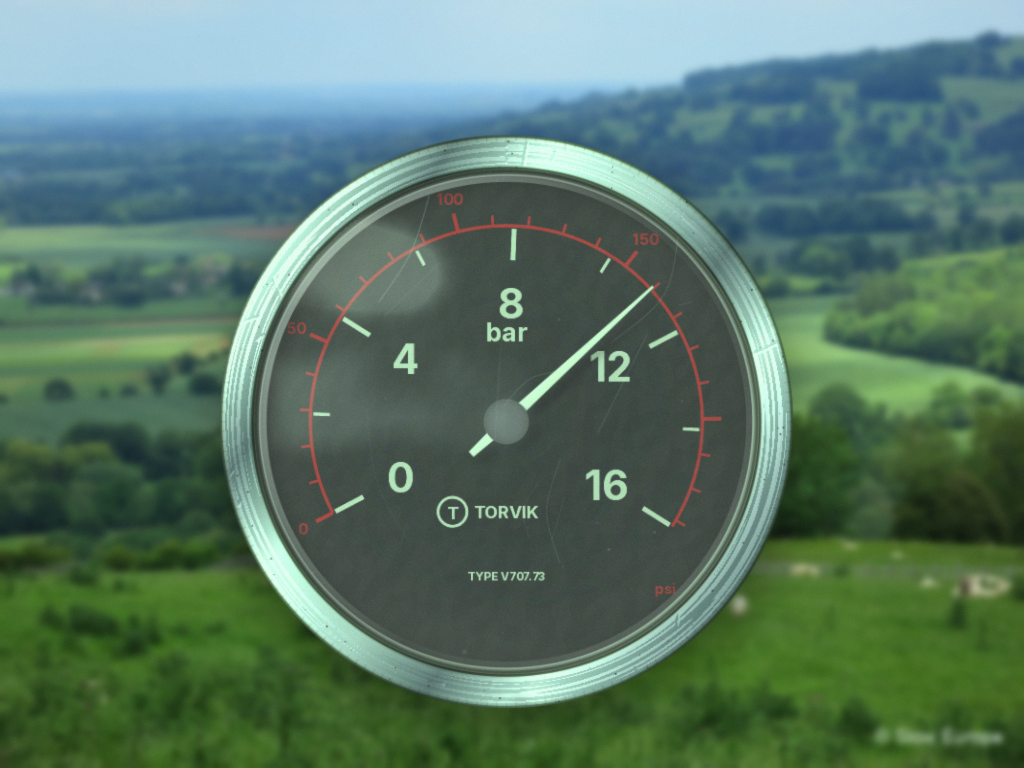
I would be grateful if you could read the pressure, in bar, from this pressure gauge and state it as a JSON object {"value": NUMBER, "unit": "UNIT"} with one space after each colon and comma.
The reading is {"value": 11, "unit": "bar"}
